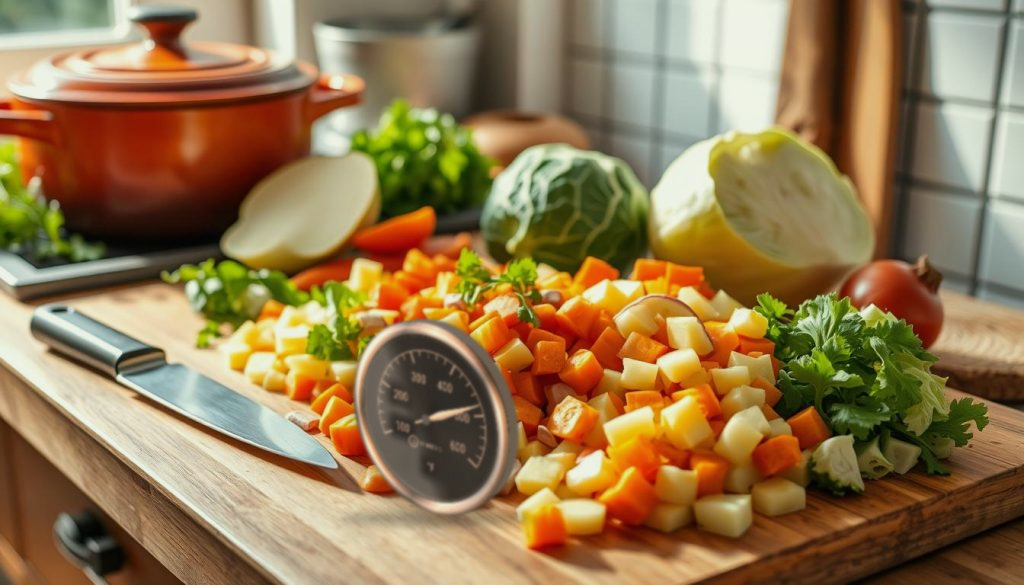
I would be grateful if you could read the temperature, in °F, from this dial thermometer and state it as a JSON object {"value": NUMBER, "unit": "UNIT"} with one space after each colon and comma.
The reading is {"value": 480, "unit": "°F"}
